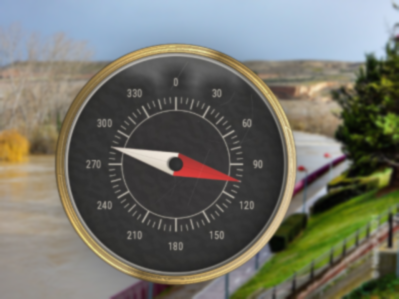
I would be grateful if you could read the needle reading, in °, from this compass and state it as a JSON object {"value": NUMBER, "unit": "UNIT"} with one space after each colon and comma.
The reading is {"value": 105, "unit": "°"}
